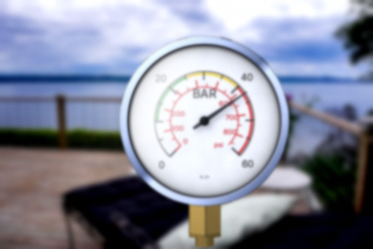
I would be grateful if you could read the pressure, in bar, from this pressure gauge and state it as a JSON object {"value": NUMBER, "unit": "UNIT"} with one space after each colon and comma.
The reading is {"value": 42.5, "unit": "bar"}
